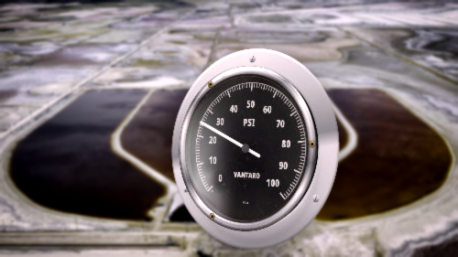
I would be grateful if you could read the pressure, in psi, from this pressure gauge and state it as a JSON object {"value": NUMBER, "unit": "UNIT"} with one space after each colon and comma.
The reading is {"value": 25, "unit": "psi"}
